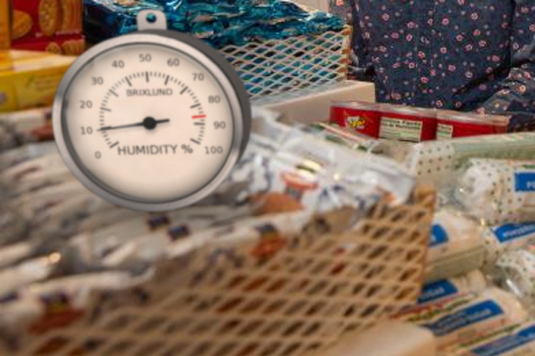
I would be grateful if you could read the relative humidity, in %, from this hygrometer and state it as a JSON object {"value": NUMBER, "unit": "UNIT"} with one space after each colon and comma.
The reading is {"value": 10, "unit": "%"}
